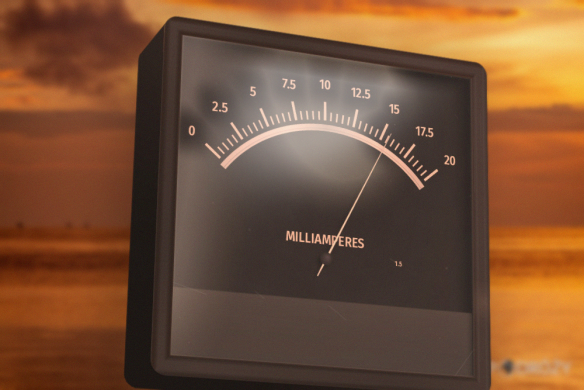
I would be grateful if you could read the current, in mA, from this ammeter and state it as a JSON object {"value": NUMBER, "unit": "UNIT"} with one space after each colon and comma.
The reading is {"value": 15.5, "unit": "mA"}
